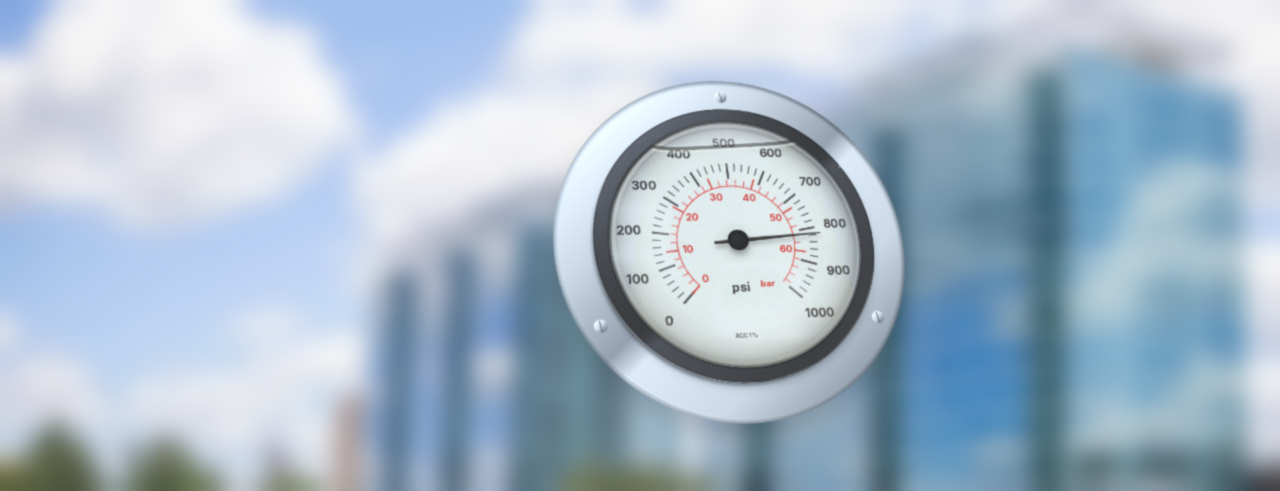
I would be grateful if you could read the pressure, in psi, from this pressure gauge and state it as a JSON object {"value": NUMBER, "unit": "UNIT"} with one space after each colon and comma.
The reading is {"value": 820, "unit": "psi"}
